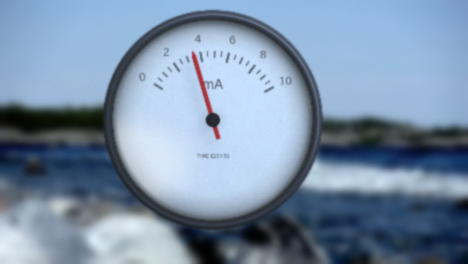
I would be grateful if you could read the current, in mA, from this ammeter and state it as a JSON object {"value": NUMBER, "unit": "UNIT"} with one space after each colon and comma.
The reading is {"value": 3.5, "unit": "mA"}
